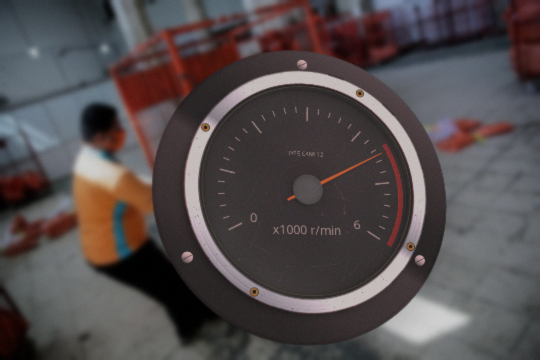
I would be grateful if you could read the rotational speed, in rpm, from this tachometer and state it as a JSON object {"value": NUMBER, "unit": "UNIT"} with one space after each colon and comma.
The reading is {"value": 4500, "unit": "rpm"}
